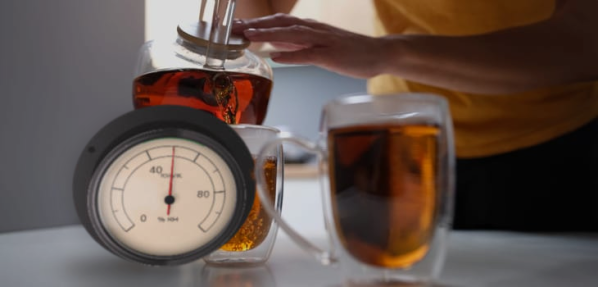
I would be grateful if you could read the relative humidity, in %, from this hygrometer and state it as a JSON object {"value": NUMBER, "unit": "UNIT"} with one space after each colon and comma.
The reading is {"value": 50, "unit": "%"}
